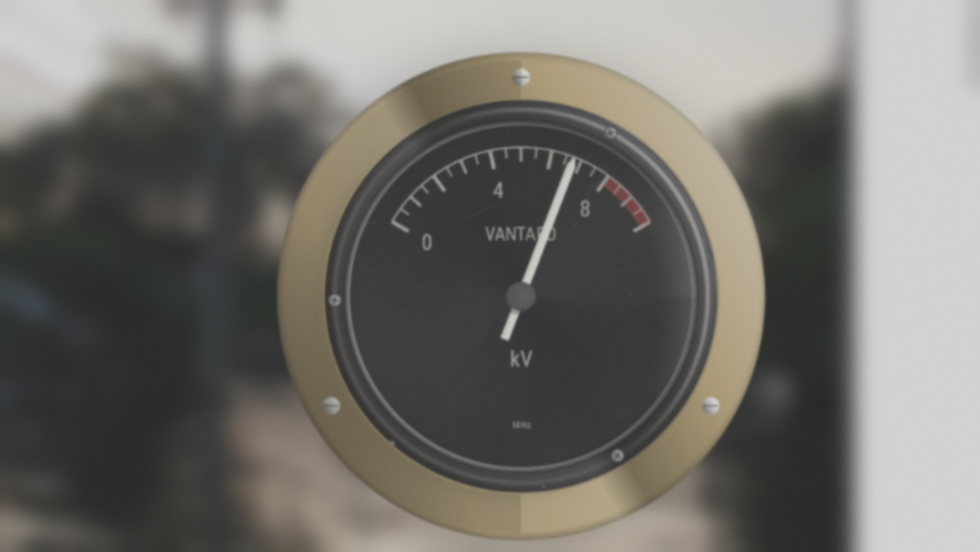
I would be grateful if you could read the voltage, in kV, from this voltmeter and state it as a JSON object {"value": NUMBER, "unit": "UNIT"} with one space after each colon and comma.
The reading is {"value": 6.75, "unit": "kV"}
